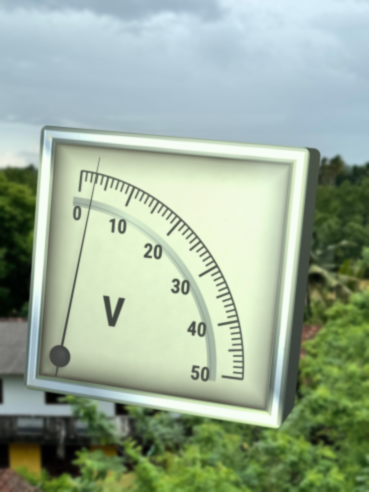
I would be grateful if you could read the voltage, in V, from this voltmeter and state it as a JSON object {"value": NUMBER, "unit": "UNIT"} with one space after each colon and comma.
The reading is {"value": 3, "unit": "V"}
